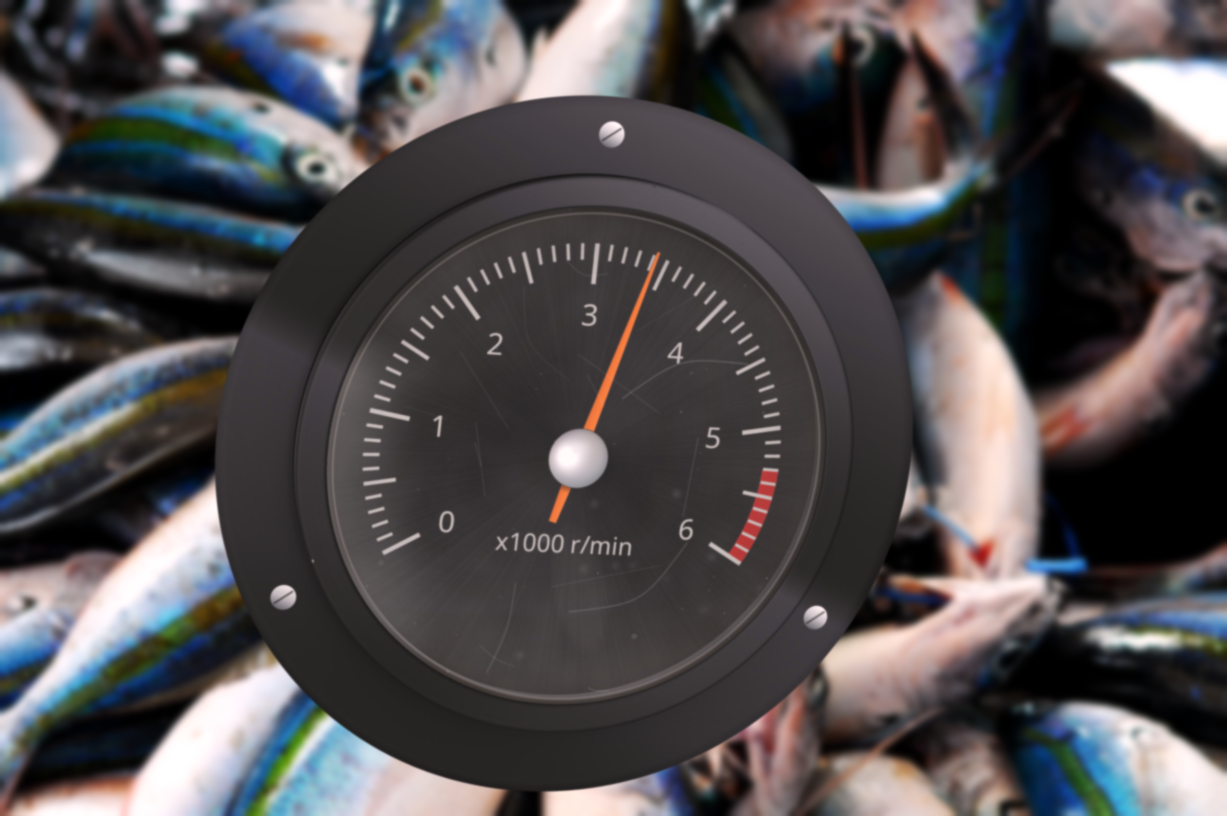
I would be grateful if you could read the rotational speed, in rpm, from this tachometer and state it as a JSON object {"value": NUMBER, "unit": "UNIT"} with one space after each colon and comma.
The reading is {"value": 3400, "unit": "rpm"}
